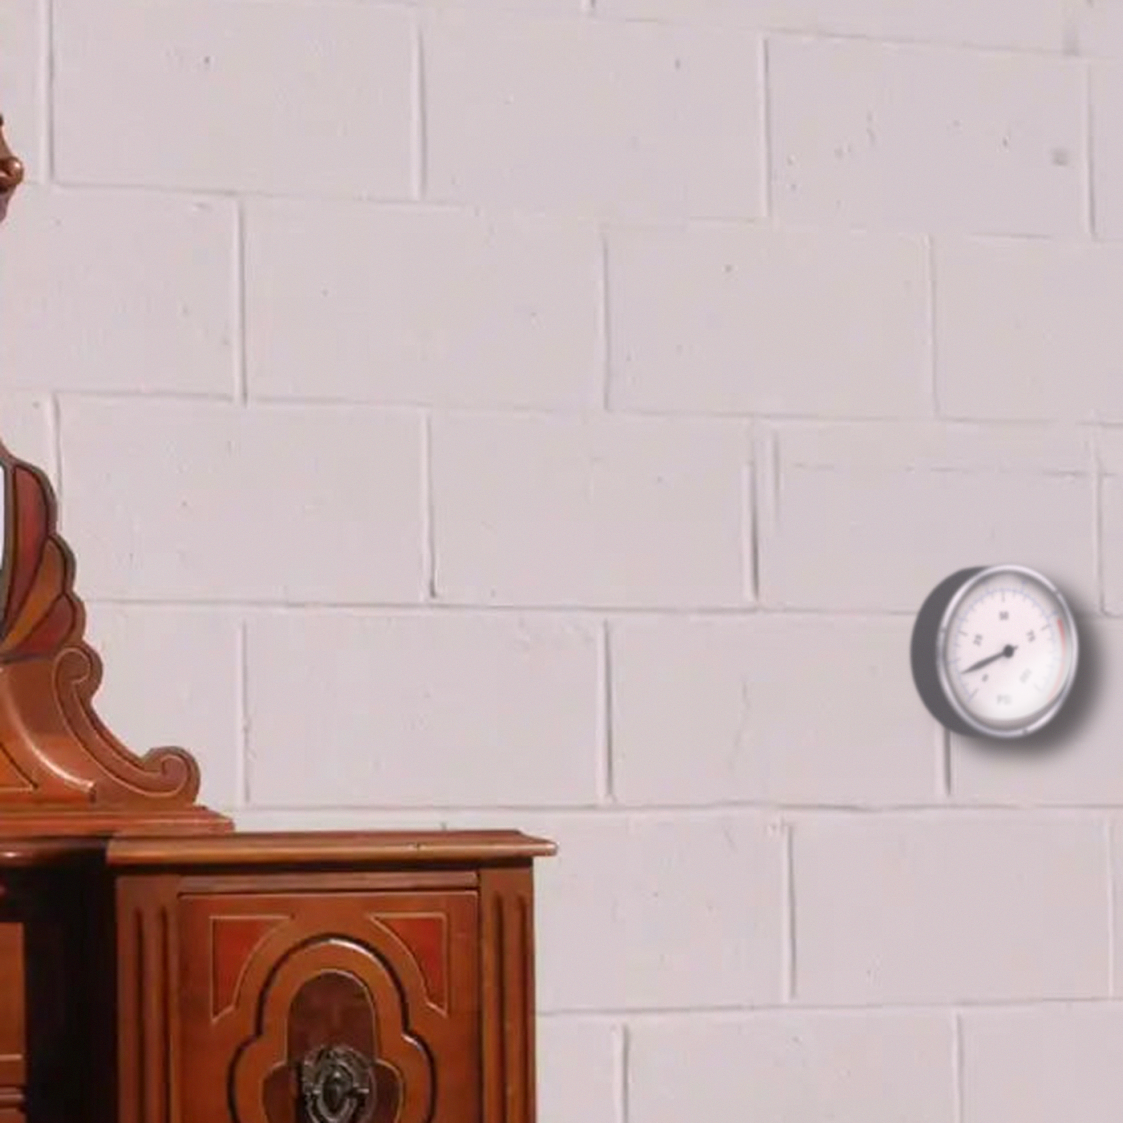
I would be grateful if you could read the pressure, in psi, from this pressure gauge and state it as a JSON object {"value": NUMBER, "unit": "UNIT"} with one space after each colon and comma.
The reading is {"value": 10, "unit": "psi"}
